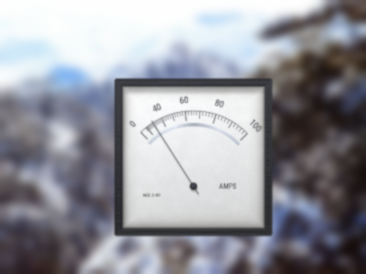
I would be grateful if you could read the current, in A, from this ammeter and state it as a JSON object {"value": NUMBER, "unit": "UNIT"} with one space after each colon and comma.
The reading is {"value": 30, "unit": "A"}
